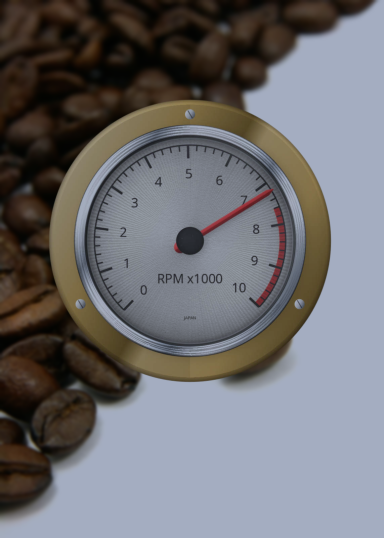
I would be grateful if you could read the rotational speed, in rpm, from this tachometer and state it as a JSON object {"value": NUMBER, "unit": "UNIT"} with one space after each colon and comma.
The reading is {"value": 7200, "unit": "rpm"}
